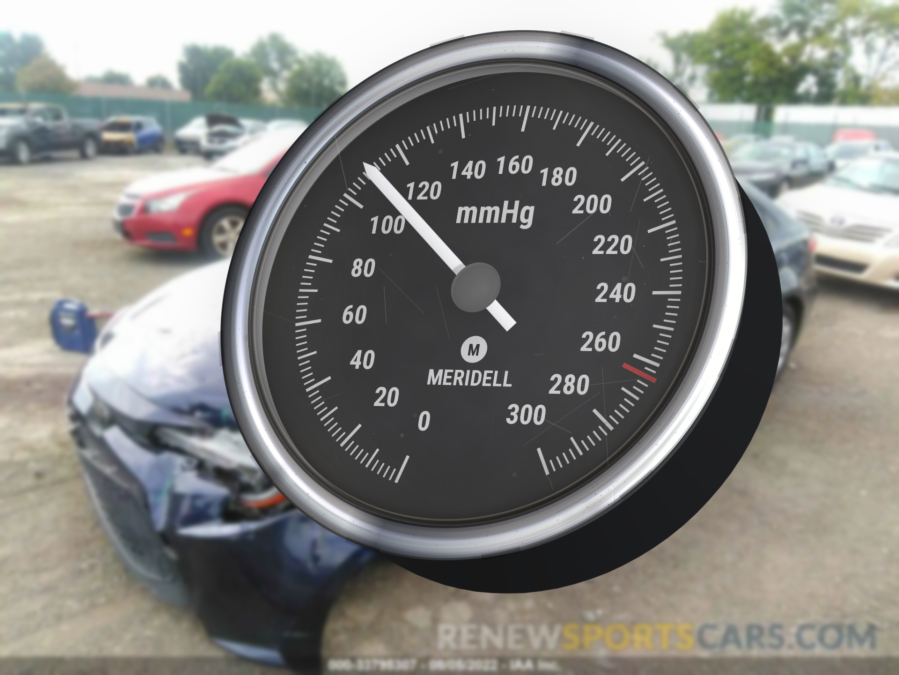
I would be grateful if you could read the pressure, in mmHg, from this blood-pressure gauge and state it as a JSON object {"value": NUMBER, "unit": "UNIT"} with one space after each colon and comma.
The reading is {"value": 110, "unit": "mmHg"}
